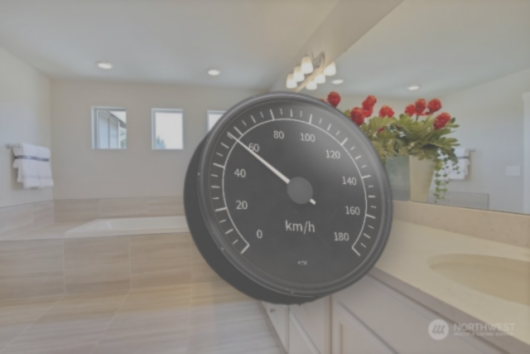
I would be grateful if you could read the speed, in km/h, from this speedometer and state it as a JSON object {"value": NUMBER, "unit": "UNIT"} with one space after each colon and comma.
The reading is {"value": 55, "unit": "km/h"}
